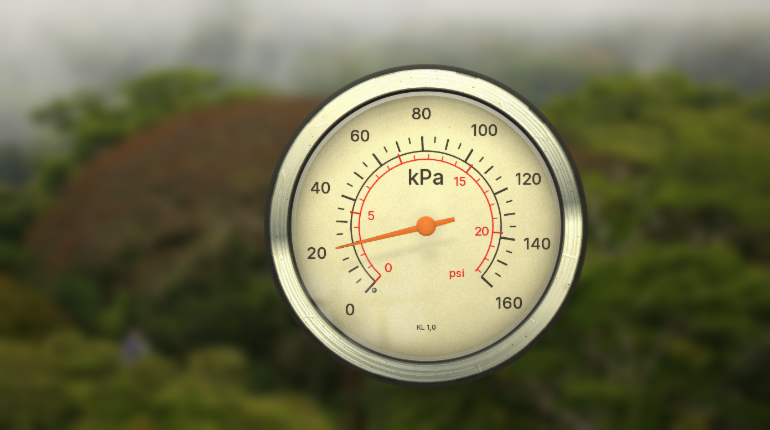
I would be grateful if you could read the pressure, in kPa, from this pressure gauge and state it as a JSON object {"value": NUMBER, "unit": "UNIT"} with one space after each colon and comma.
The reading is {"value": 20, "unit": "kPa"}
